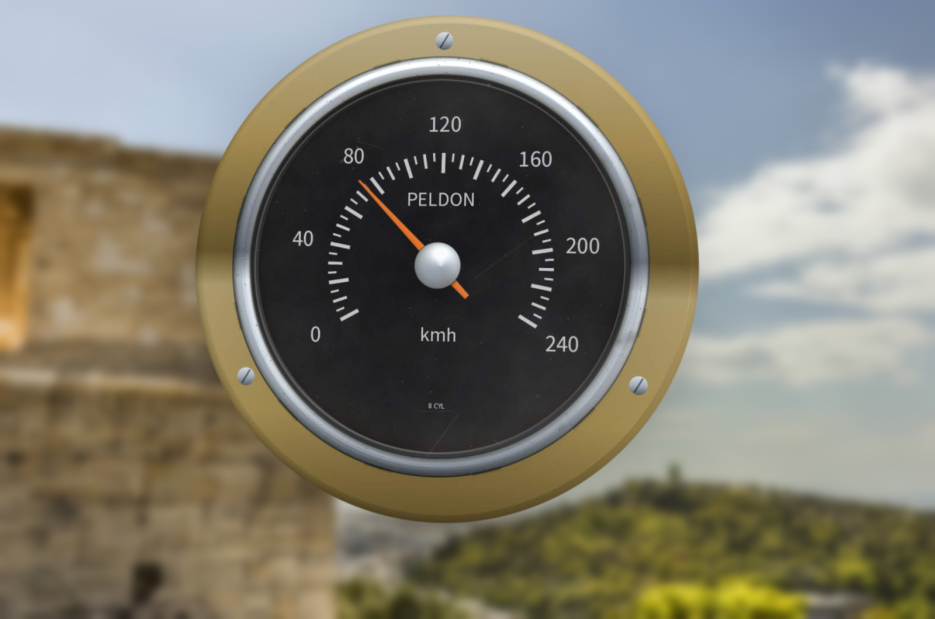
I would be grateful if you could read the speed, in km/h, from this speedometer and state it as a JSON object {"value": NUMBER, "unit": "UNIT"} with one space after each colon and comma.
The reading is {"value": 75, "unit": "km/h"}
